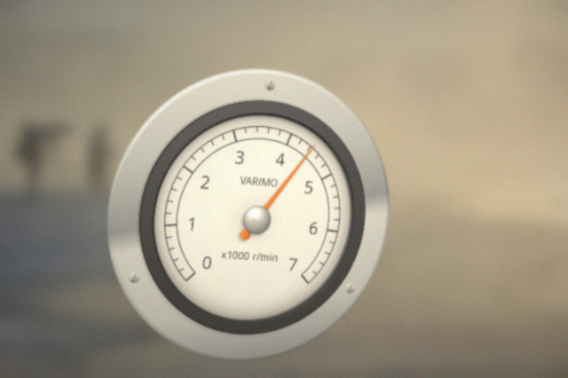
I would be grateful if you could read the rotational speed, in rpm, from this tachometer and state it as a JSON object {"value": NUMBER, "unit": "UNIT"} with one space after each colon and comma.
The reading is {"value": 4400, "unit": "rpm"}
